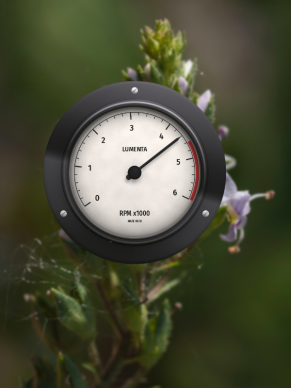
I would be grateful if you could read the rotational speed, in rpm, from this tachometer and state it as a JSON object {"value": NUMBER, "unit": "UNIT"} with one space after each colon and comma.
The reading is {"value": 4400, "unit": "rpm"}
